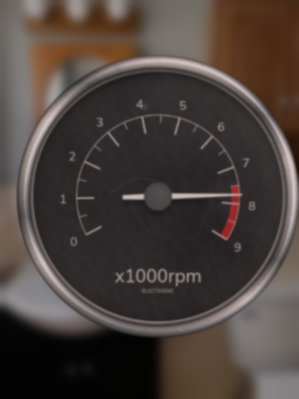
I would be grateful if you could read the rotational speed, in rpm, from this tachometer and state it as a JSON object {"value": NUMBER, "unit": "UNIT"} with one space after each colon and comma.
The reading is {"value": 7750, "unit": "rpm"}
